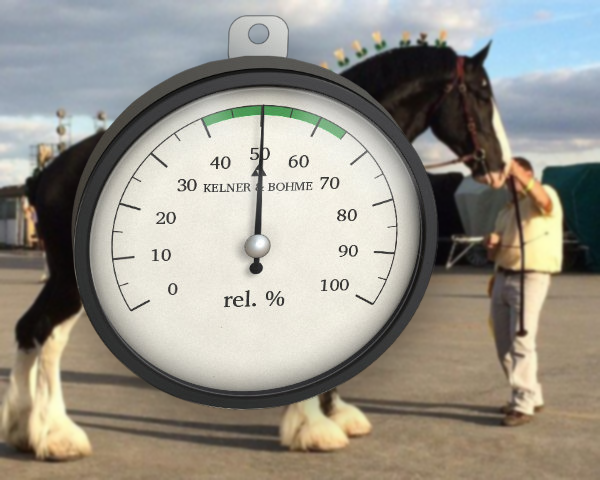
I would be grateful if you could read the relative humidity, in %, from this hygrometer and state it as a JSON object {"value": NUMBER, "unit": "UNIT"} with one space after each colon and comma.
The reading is {"value": 50, "unit": "%"}
